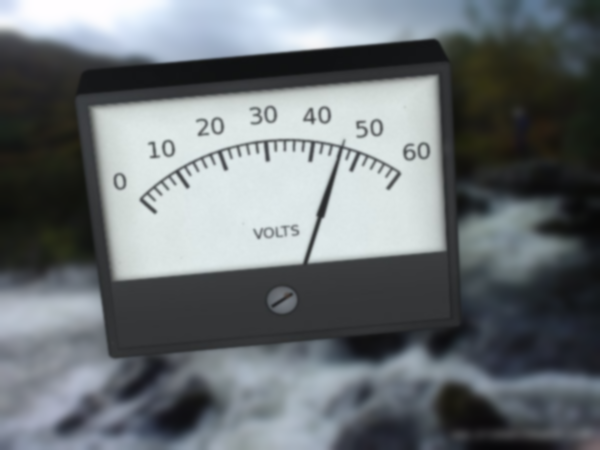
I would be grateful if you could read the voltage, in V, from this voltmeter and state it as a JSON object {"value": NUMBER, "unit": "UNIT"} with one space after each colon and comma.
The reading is {"value": 46, "unit": "V"}
